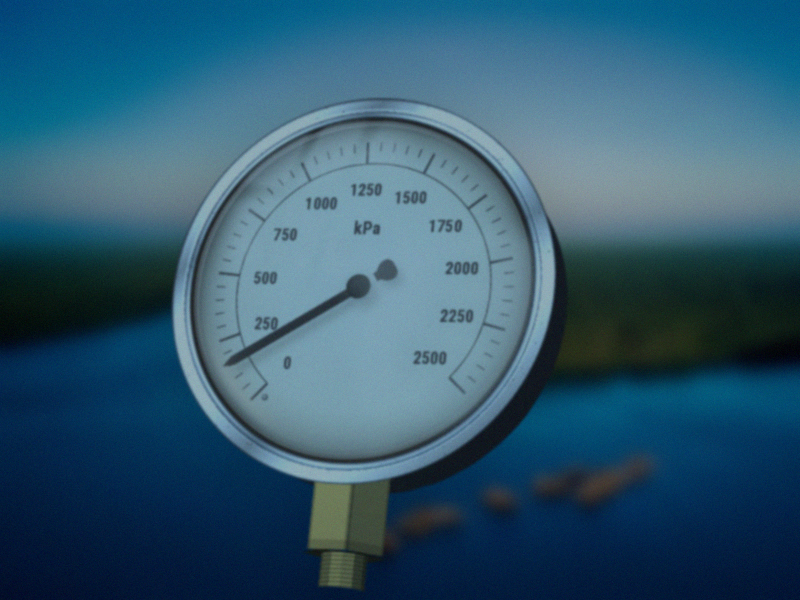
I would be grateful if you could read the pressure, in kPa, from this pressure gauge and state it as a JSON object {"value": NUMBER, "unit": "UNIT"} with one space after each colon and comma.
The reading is {"value": 150, "unit": "kPa"}
